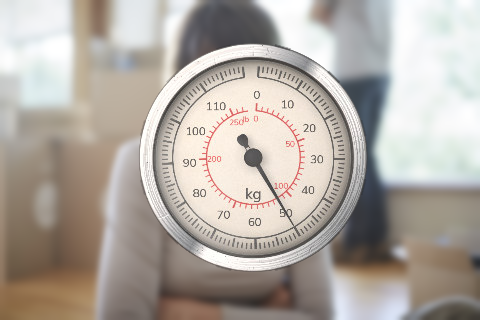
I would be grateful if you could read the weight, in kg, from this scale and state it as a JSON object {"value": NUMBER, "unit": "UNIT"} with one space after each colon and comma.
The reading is {"value": 50, "unit": "kg"}
